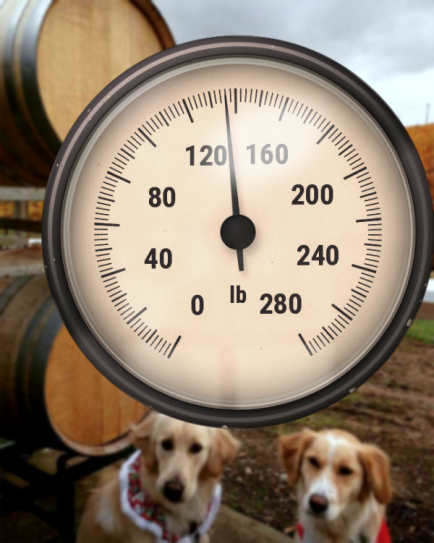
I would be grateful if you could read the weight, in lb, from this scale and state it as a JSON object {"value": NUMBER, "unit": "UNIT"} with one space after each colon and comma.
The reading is {"value": 136, "unit": "lb"}
